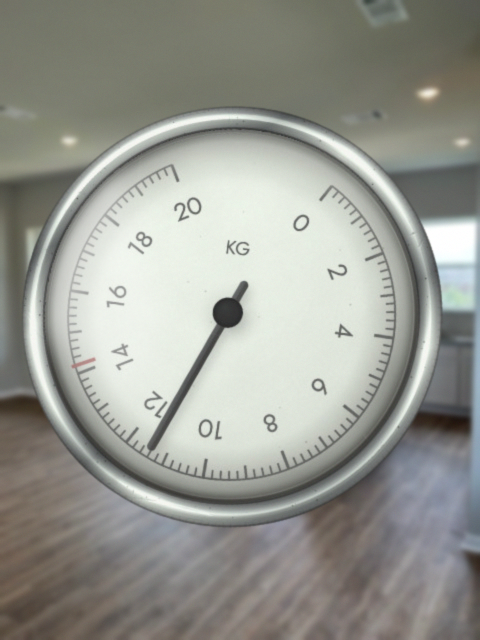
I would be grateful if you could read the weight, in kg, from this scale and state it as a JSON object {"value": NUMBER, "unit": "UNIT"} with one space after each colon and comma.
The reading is {"value": 11.4, "unit": "kg"}
